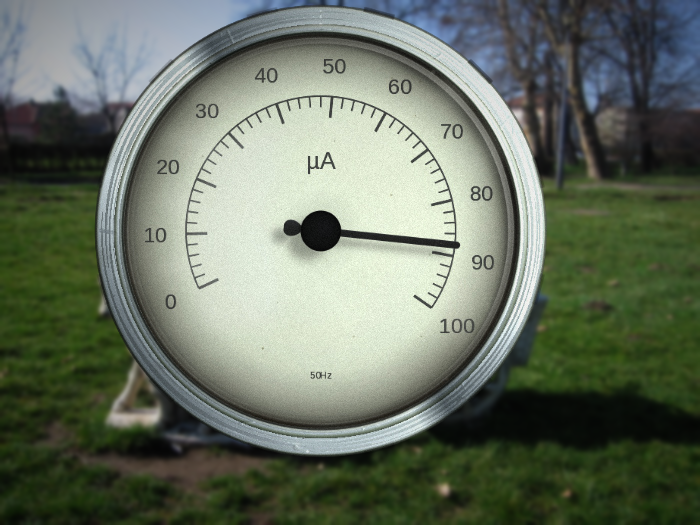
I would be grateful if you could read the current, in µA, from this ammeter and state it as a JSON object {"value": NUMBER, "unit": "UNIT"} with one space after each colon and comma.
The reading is {"value": 88, "unit": "µA"}
